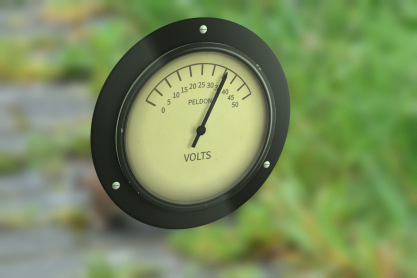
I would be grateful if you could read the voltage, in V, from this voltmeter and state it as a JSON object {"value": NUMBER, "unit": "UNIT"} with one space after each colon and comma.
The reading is {"value": 35, "unit": "V"}
